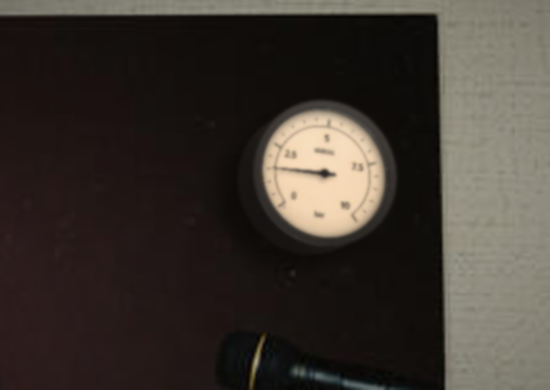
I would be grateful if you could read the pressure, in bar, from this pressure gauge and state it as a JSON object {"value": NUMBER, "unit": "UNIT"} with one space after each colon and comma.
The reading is {"value": 1.5, "unit": "bar"}
